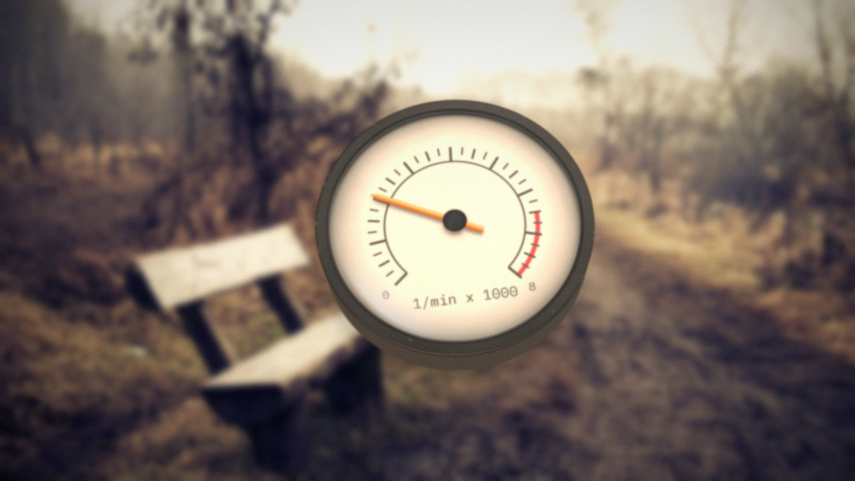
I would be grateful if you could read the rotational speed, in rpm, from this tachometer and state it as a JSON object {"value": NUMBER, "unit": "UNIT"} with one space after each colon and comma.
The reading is {"value": 2000, "unit": "rpm"}
